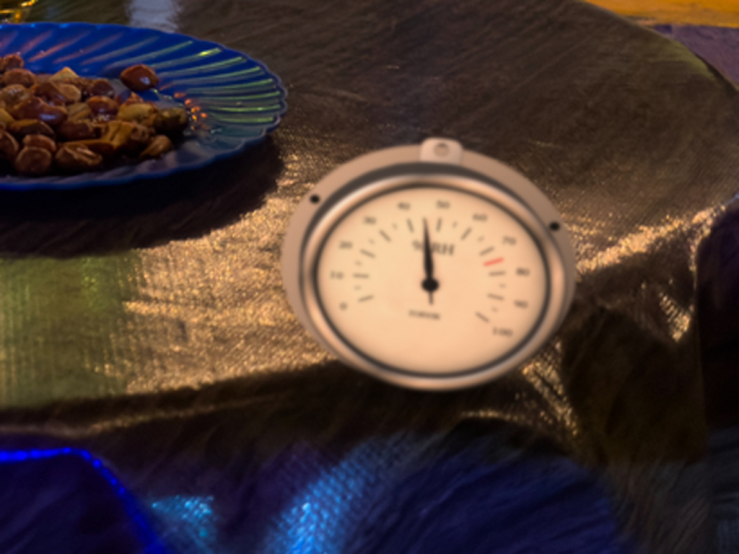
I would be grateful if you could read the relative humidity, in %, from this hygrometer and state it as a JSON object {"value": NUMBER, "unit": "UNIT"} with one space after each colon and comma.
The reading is {"value": 45, "unit": "%"}
